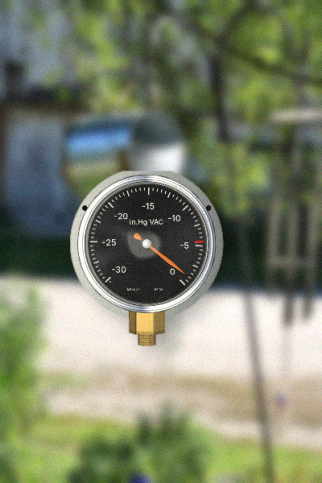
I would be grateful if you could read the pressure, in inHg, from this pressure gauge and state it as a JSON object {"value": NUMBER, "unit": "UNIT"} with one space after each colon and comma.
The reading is {"value": -1, "unit": "inHg"}
